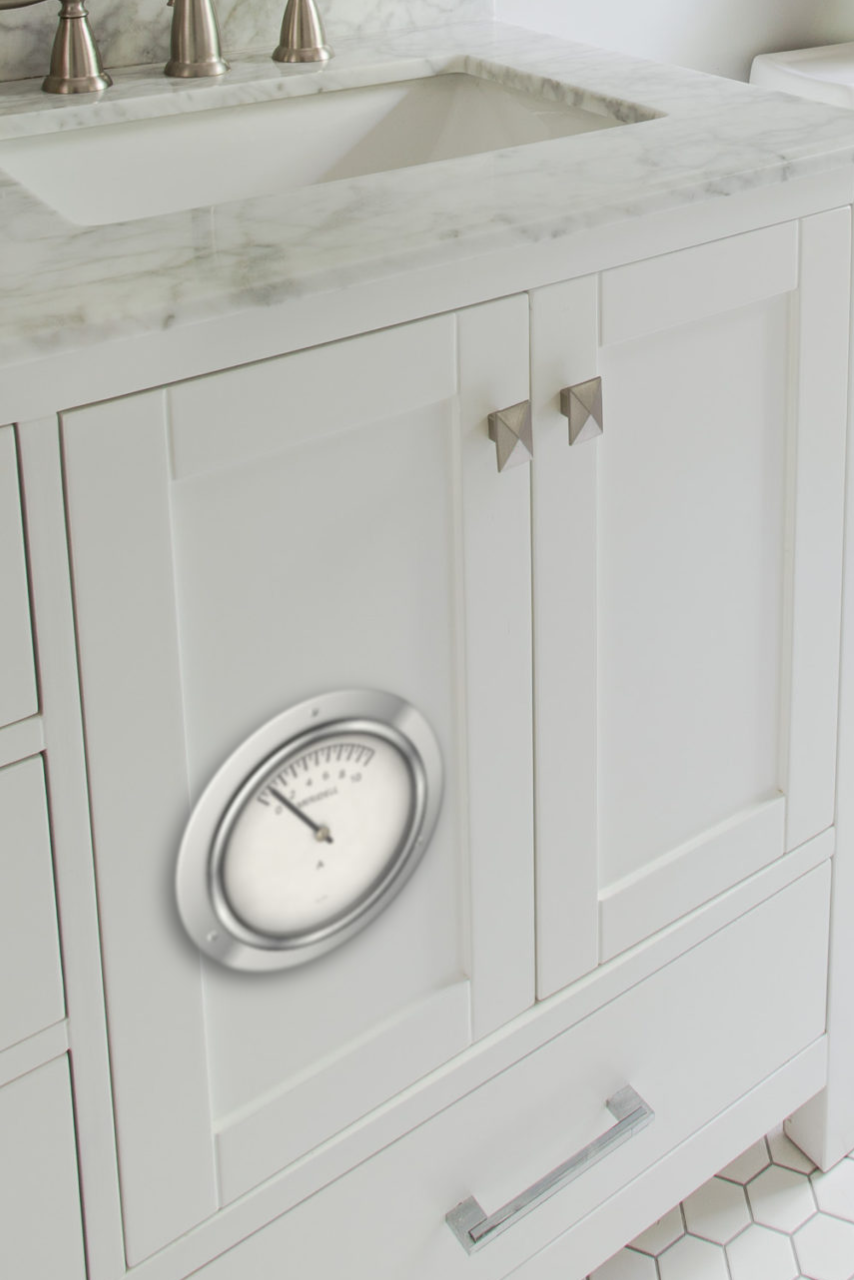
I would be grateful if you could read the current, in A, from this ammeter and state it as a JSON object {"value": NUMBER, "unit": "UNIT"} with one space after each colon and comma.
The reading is {"value": 1, "unit": "A"}
